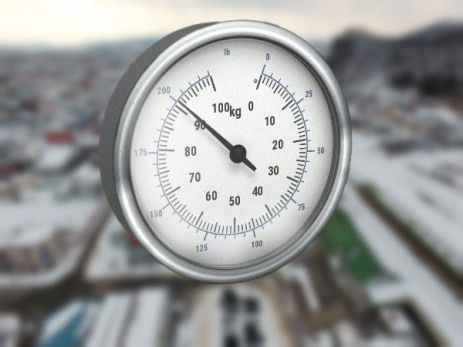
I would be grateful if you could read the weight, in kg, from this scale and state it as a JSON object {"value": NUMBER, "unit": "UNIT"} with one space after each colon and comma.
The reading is {"value": 91, "unit": "kg"}
